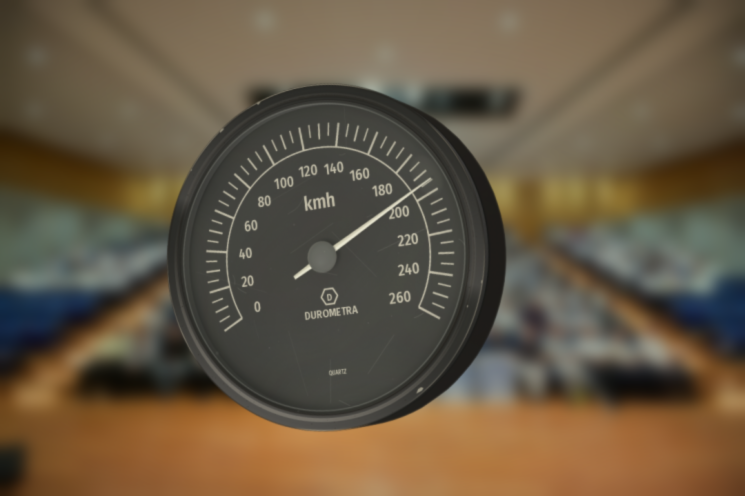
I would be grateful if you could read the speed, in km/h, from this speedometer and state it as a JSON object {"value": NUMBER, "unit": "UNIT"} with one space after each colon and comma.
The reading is {"value": 195, "unit": "km/h"}
